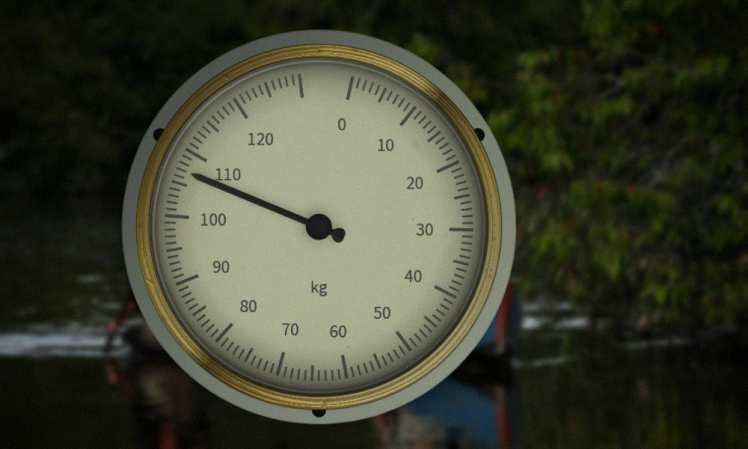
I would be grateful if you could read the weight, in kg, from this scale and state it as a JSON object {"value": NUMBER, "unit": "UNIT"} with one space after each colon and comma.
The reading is {"value": 107, "unit": "kg"}
